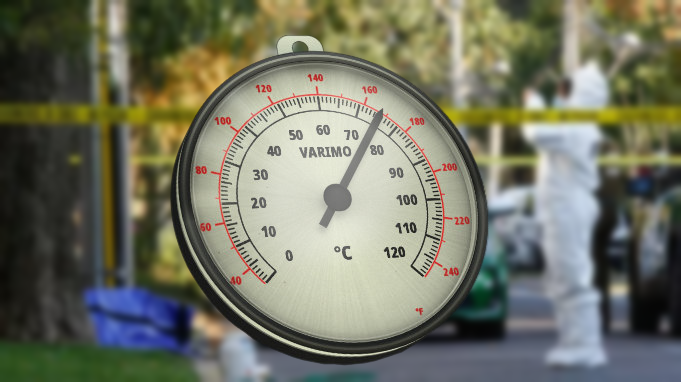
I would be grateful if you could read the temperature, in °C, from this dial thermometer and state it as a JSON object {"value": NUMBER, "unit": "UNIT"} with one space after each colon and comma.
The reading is {"value": 75, "unit": "°C"}
